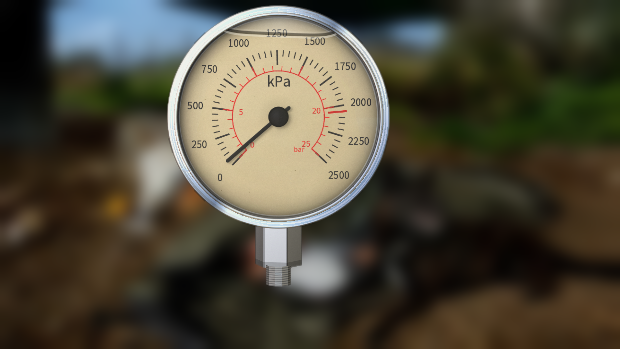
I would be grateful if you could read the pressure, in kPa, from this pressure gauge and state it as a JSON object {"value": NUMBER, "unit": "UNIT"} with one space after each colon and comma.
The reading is {"value": 50, "unit": "kPa"}
